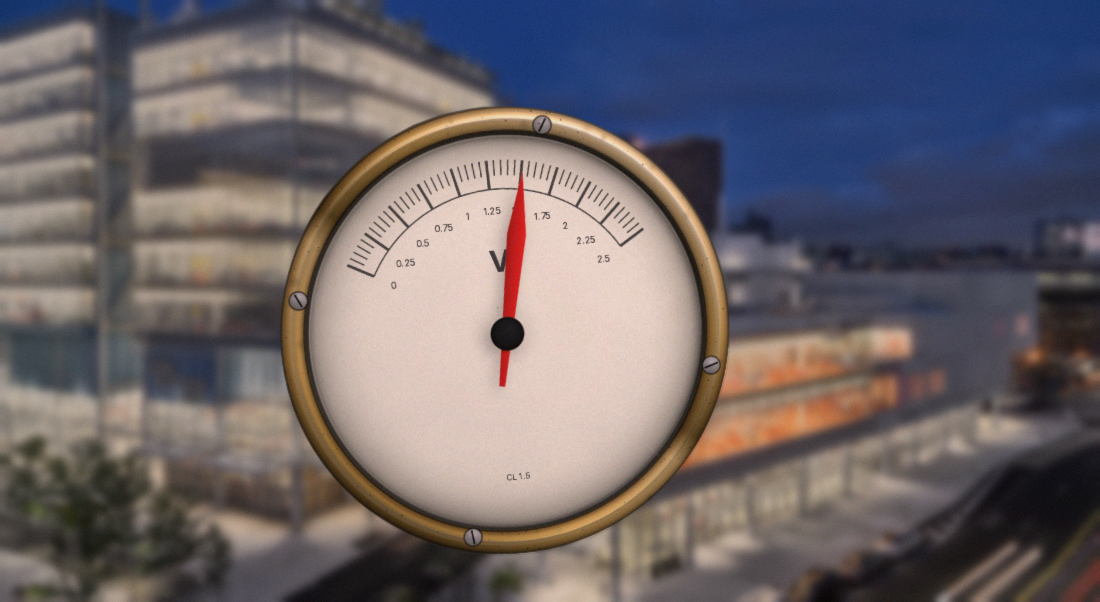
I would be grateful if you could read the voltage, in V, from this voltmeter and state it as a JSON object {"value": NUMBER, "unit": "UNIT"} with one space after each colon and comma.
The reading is {"value": 1.5, "unit": "V"}
